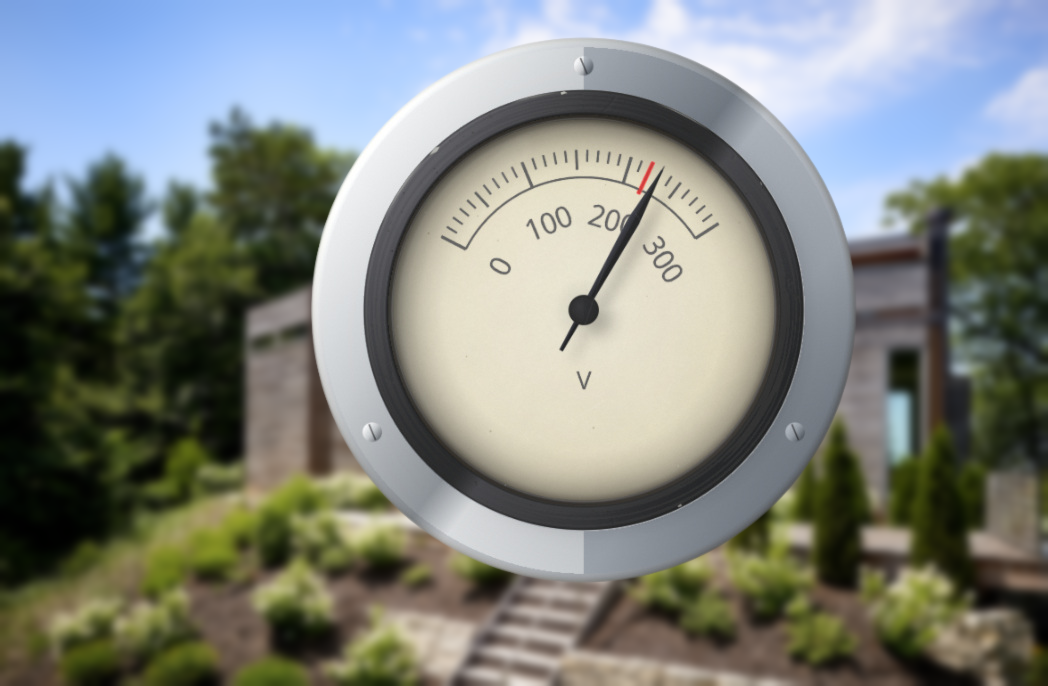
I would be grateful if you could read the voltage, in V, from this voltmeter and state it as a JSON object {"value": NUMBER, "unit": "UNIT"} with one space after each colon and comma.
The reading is {"value": 230, "unit": "V"}
